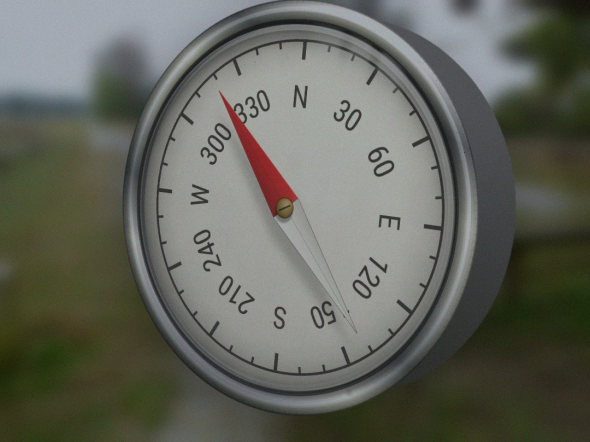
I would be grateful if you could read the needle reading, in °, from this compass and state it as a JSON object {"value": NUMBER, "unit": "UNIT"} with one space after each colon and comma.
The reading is {"value": 320, "unit": "°"}
